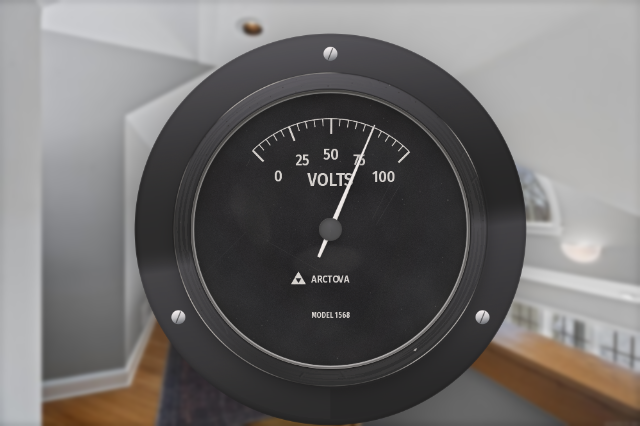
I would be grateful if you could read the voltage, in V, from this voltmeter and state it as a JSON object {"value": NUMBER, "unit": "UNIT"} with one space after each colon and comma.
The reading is {"value": 75, "unit": "V"}
